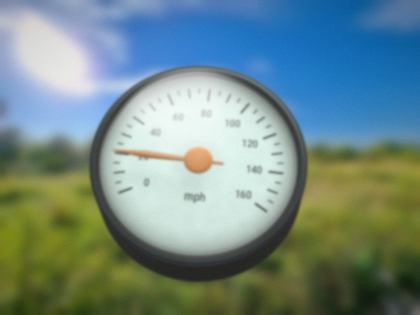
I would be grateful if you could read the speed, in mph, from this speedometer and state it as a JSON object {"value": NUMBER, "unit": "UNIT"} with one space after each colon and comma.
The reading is {"value": 20, "unit": "mph"}
